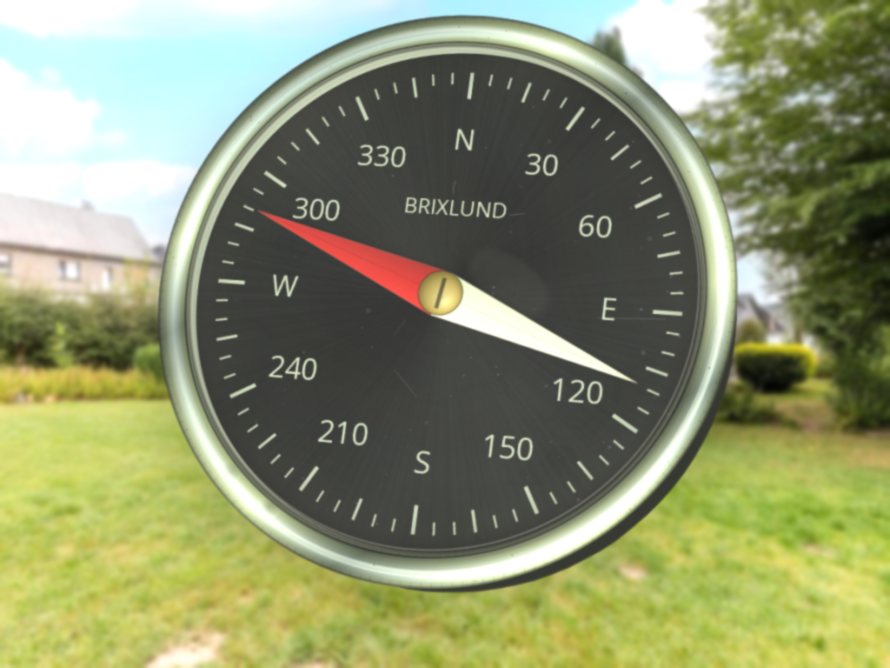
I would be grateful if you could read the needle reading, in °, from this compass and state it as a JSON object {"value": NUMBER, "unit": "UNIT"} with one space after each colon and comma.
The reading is {"value": 290, "unit": "°"}
